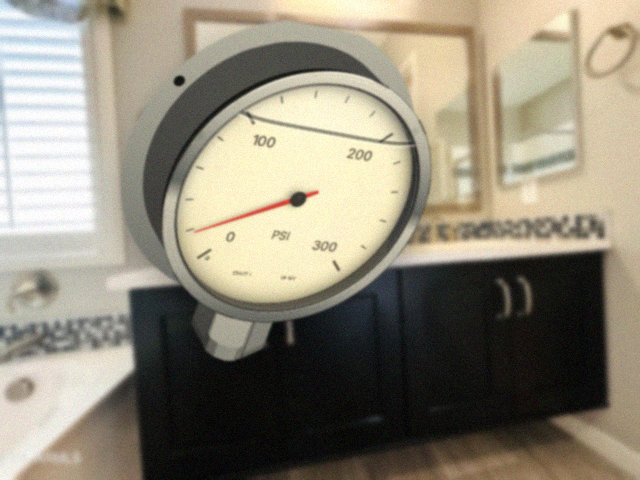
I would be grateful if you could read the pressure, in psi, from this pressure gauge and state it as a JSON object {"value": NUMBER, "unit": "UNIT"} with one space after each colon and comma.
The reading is {"value": 20, "unit": "psi"}
